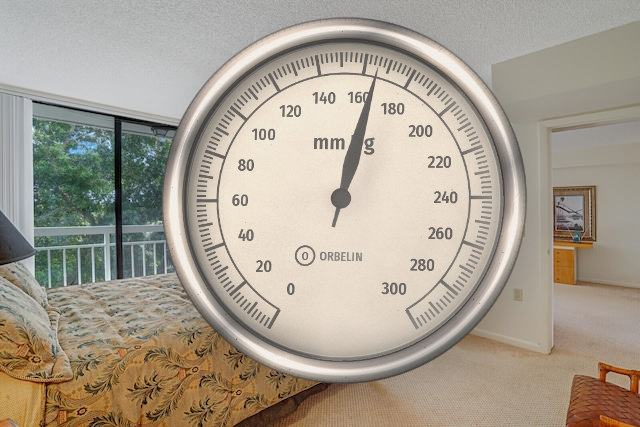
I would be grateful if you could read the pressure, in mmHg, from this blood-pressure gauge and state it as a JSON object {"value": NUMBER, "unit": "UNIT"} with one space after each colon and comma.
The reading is {"value": 166, "unit": "mmHg"}
